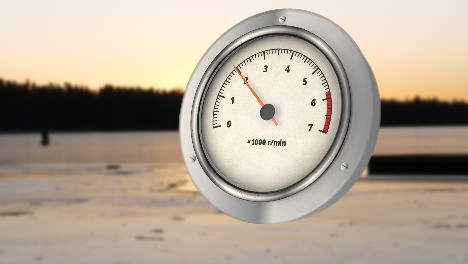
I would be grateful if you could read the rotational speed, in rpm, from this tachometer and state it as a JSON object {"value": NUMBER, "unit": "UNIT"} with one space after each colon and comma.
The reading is {"value": 2000, "unit": "rpm"}
